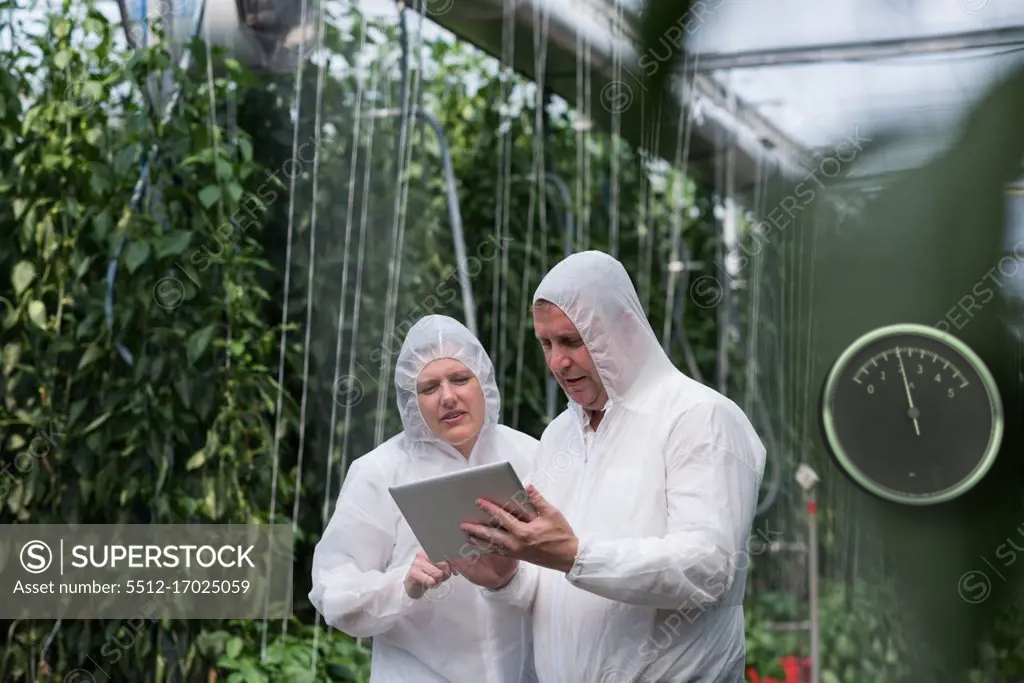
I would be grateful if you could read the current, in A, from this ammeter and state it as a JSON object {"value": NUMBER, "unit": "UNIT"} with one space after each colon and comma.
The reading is {"value": 2, "unit": "A"}
